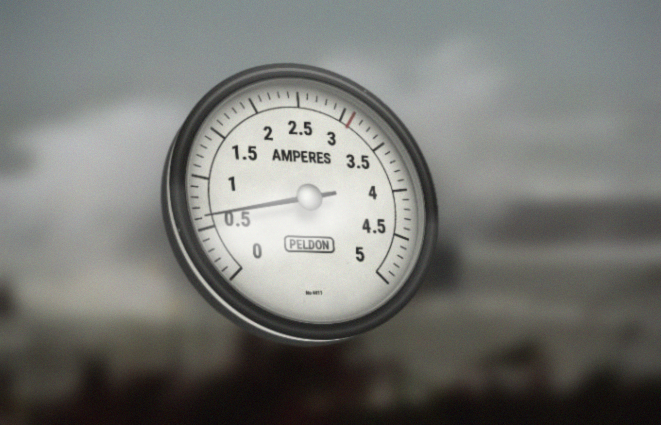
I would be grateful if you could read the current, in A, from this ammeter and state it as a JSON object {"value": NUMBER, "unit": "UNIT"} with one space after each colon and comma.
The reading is {"value": 0.6, "unit": "A"}
